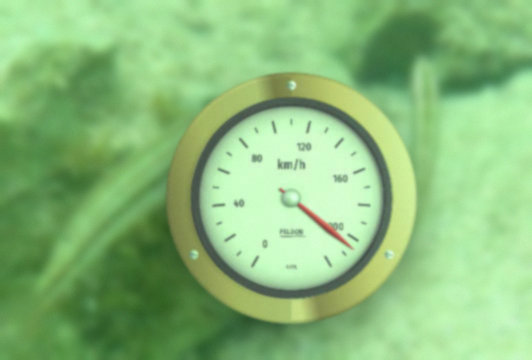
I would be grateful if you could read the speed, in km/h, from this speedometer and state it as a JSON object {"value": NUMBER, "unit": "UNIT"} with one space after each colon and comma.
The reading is {"value": 205, "unit": "km/h"}
